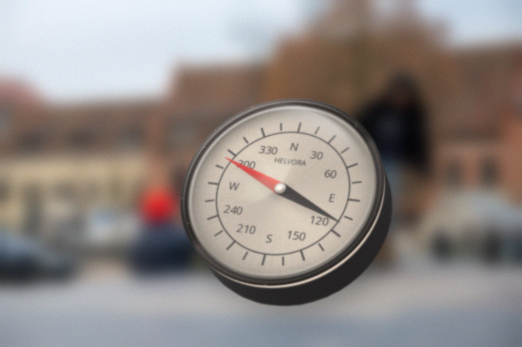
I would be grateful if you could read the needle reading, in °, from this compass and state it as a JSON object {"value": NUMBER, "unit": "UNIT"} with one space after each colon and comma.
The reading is {"value": 292.5, "unit": "°"}
